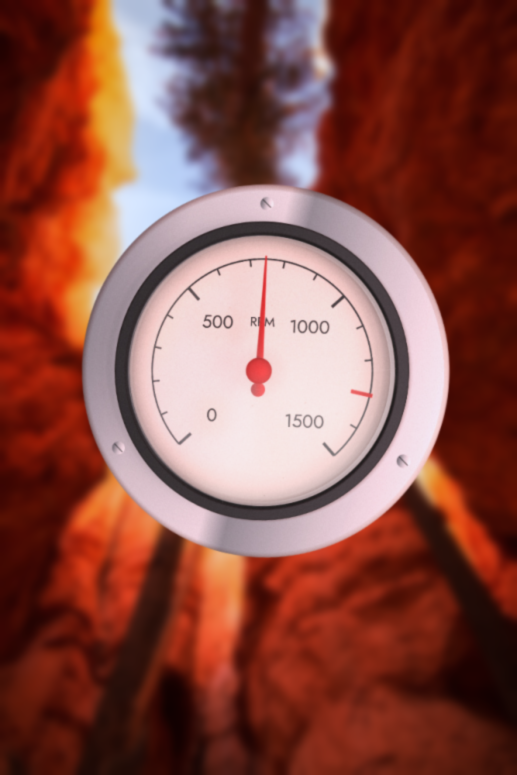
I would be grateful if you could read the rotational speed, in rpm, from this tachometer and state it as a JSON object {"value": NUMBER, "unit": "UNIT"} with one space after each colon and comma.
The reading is {"value": 750, "unit": "rpm"}
